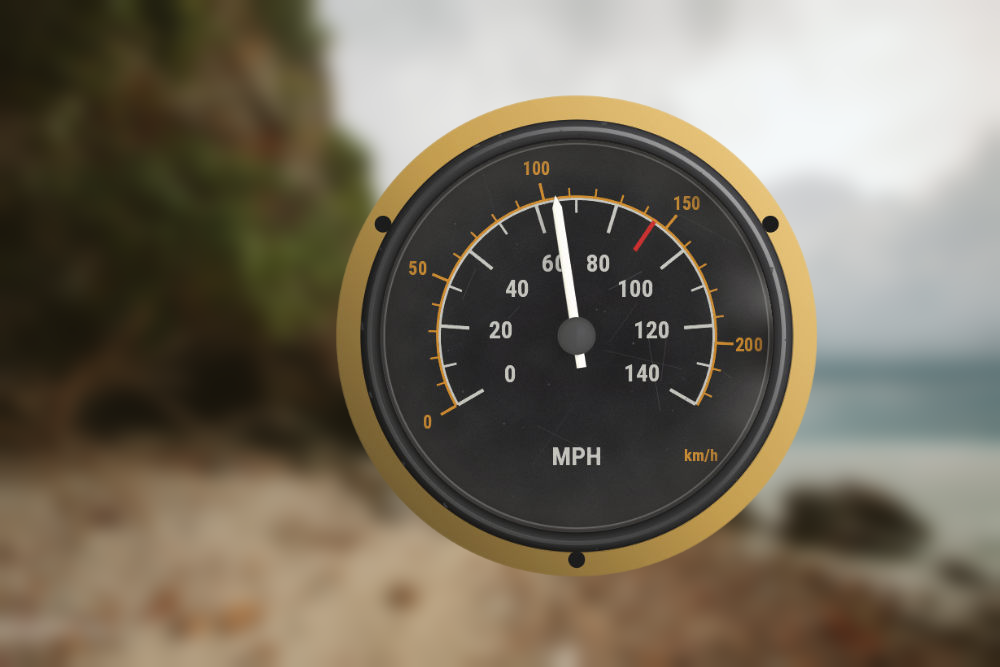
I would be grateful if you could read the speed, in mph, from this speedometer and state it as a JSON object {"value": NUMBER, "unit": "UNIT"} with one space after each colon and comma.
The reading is {"value": 65, "unit": "mph"}
